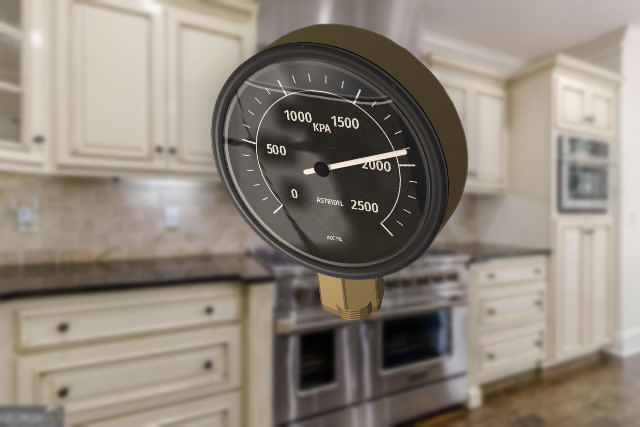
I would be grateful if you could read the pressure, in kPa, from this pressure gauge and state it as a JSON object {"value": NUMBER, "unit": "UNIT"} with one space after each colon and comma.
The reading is {"value": 1900, "unit": "kPa"}
